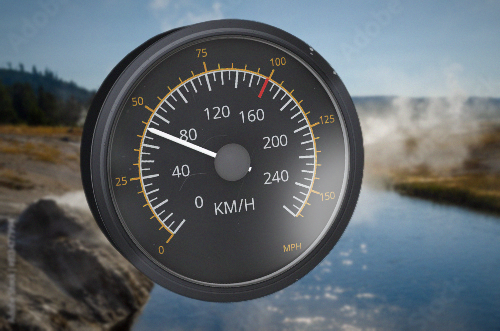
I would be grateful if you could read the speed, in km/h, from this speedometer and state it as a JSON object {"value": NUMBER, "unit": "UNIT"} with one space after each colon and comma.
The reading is {"value": 70, "unit": "km/h"}
